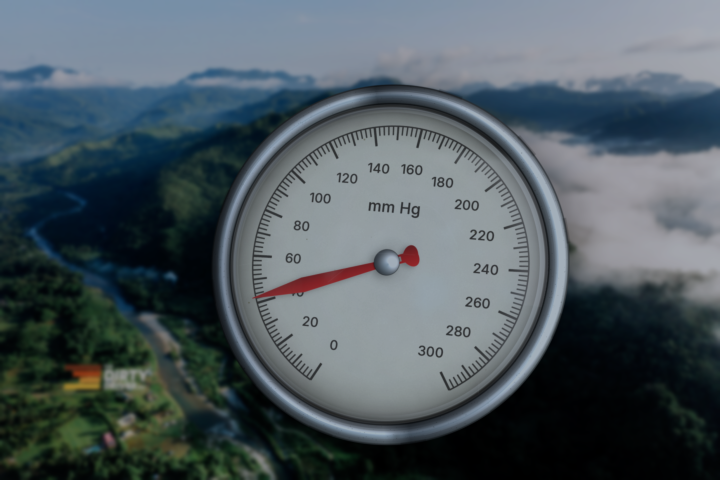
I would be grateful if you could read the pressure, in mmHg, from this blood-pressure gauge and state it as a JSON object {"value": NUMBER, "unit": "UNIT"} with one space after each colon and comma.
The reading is {"value": 42, "unit": "mmHg"}
